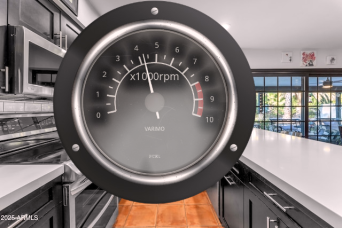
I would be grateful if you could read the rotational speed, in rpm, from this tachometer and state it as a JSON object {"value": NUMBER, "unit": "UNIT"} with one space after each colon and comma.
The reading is {"value": 4250, "unit": "rpm"}
